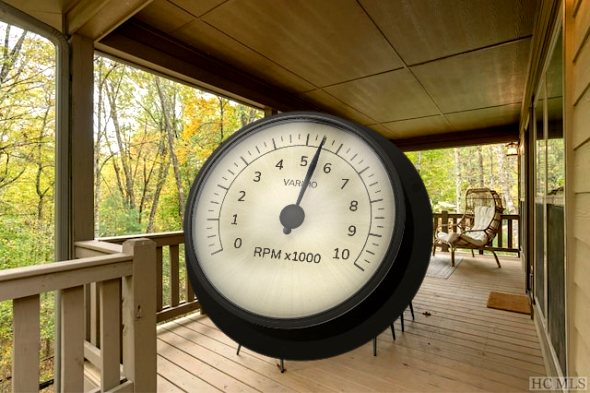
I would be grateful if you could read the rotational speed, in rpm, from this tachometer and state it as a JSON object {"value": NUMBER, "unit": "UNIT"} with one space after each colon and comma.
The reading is {"value": 5500, "unit": "rpm"}
